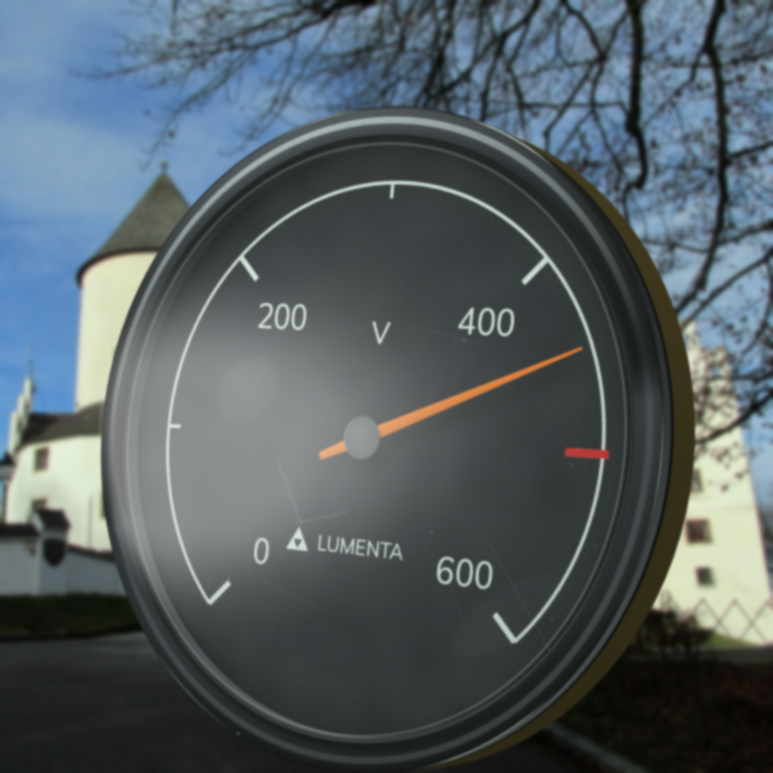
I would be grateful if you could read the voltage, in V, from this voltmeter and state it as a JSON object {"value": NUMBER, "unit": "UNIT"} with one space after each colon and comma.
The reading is {"value": 450, "unit": "V"}
